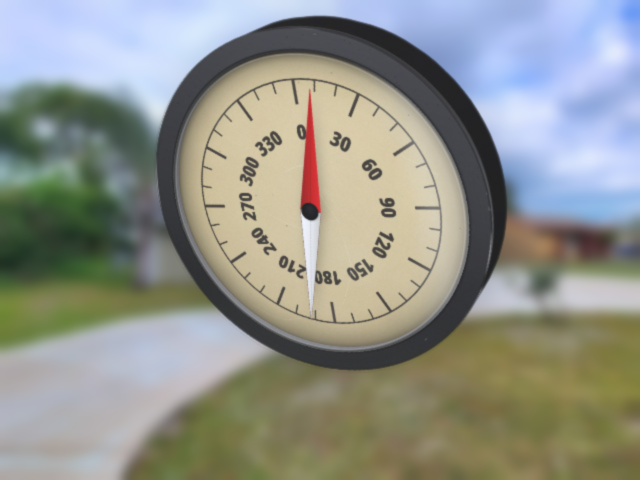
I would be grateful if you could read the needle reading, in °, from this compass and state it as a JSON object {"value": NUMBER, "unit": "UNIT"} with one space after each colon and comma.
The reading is {"value": 10, "unit": "°"}
